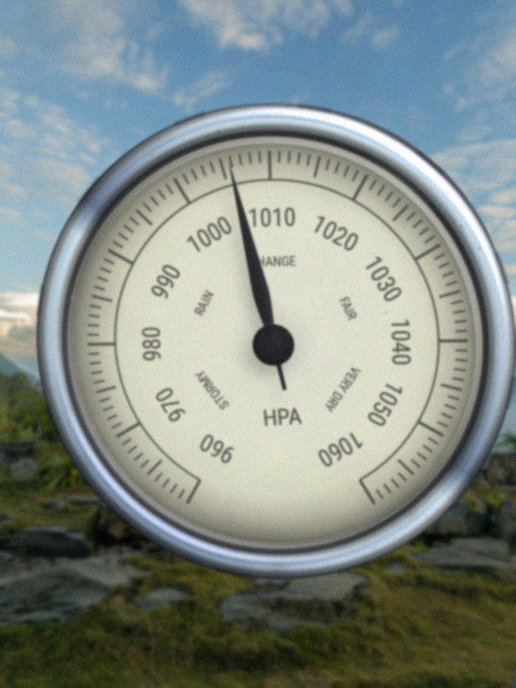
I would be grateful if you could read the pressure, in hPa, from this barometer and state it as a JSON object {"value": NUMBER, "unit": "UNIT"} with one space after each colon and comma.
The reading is {"value": 1006, "unit": "hPa"}
